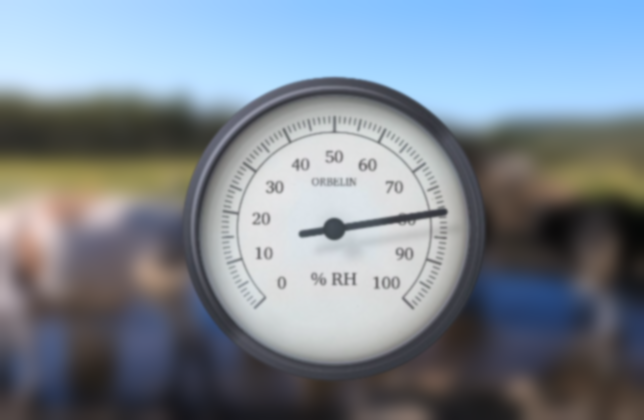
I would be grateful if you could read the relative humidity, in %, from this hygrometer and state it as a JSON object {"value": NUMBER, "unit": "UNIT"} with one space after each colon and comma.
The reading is {"value": 80, "unit": "%"}
